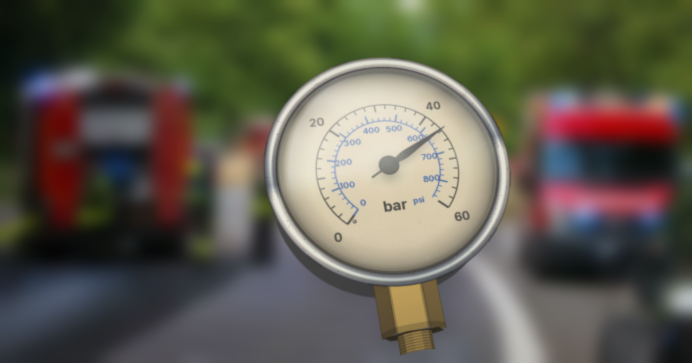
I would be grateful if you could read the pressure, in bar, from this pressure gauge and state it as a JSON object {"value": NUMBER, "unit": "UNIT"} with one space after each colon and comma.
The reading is {"value": 44, "unit": "bar"}
